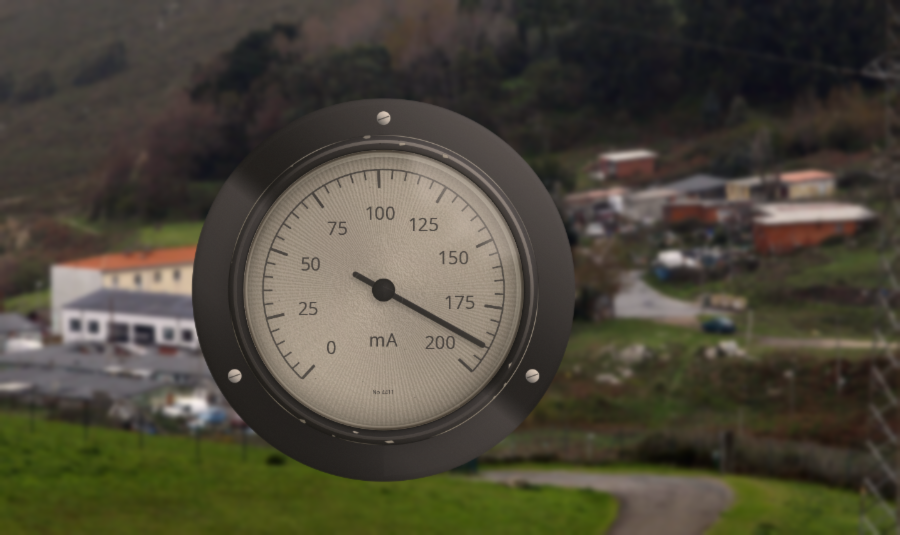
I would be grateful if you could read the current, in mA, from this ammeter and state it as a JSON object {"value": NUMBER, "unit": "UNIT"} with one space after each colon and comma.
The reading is {"value": 190, "unit": "mA"}
